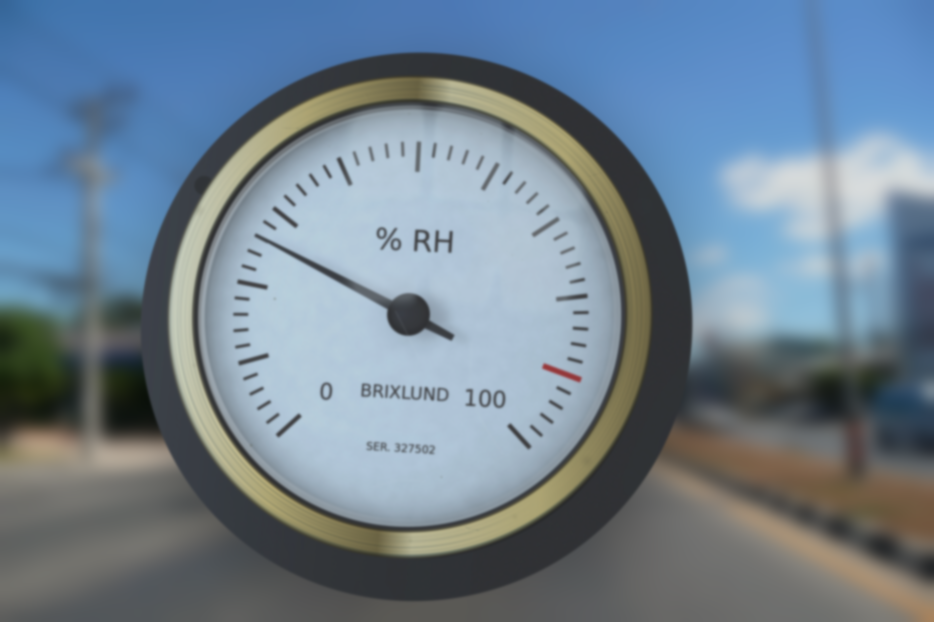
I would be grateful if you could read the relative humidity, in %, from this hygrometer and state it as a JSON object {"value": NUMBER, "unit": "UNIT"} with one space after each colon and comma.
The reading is {"value": 26, "unit": "%"}
